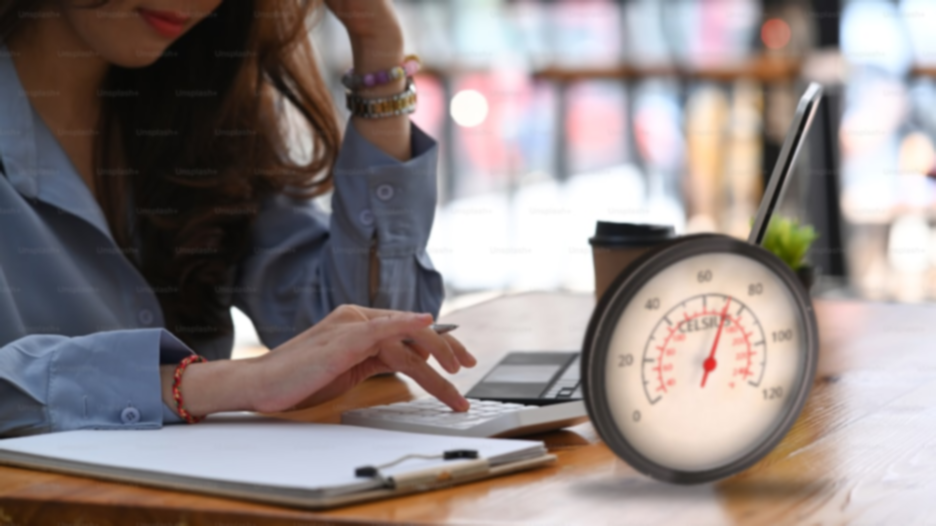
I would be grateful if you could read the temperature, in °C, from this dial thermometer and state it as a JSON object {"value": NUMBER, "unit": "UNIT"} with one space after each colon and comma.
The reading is {"value": 70, "unit": "°C"}
